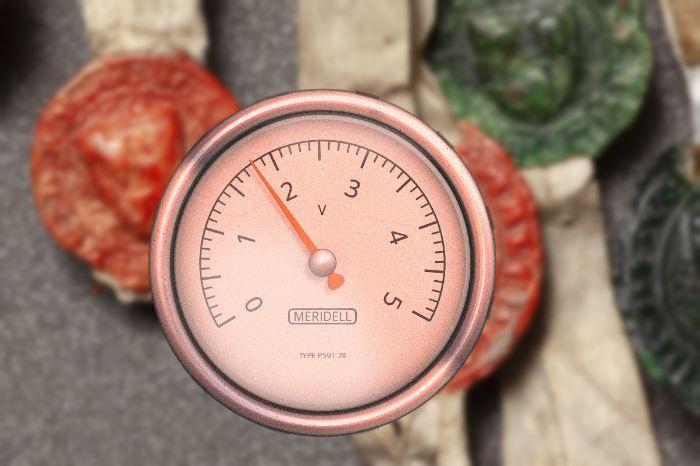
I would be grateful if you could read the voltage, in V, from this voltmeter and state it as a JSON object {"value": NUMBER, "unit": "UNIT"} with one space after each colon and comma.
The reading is {"value": 1.8, "unit": "V"}
